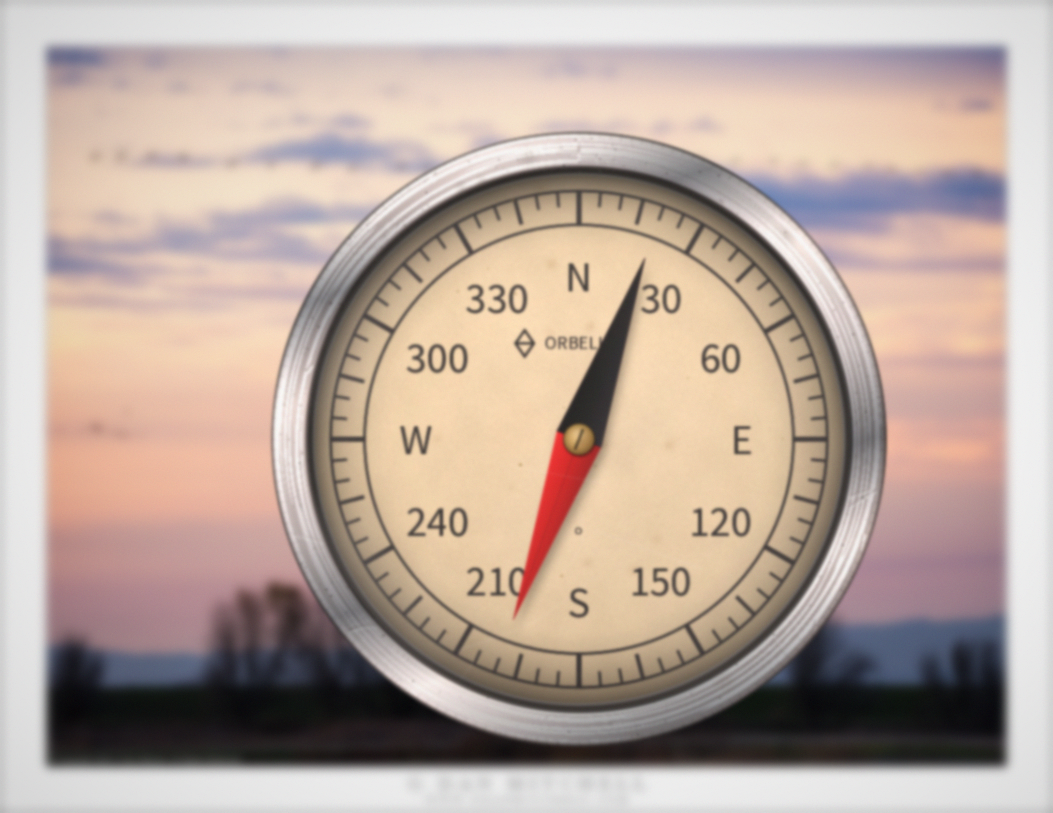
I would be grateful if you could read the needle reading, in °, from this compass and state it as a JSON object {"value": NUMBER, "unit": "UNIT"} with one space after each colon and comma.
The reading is {"value": 200, "unit": "°"}
